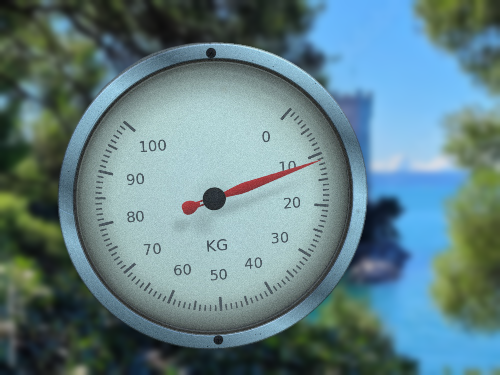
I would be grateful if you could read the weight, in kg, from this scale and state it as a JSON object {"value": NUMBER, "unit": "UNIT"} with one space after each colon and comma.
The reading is {"value": 11, "unit": "kg"}
